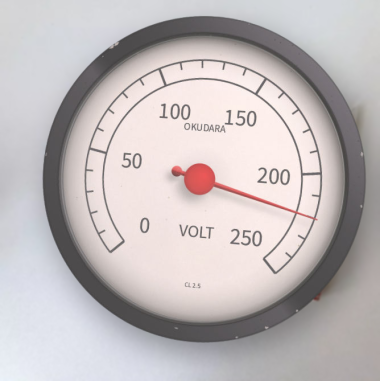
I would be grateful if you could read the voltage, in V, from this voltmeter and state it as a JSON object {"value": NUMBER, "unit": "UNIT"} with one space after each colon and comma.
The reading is {"value": 220, "unit": "V"}
